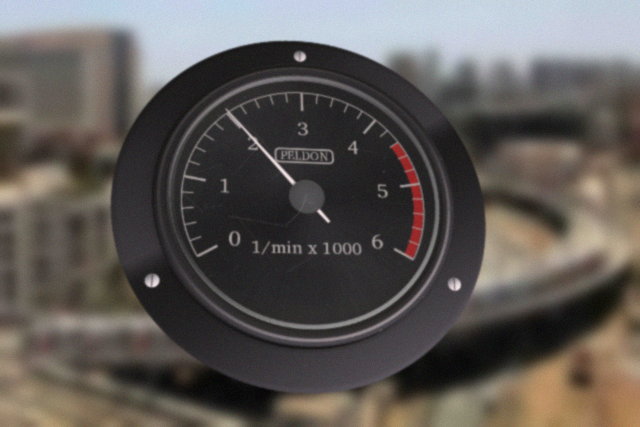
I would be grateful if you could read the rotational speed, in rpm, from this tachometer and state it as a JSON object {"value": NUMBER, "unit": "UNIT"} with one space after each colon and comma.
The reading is {"value": 2000, "unit": "rpm"}
